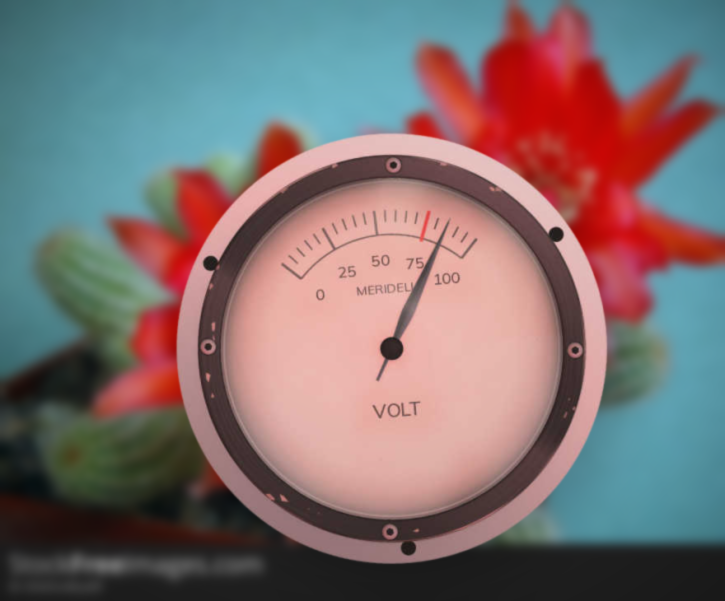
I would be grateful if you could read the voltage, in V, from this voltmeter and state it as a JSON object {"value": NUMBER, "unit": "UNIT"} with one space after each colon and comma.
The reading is {"value": 85, "unit": "V"}
